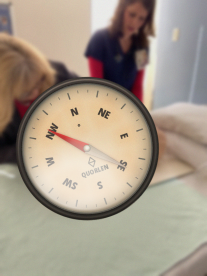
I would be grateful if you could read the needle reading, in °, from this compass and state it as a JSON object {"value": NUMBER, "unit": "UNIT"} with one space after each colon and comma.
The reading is {"value": 315, "unit": "°"}
